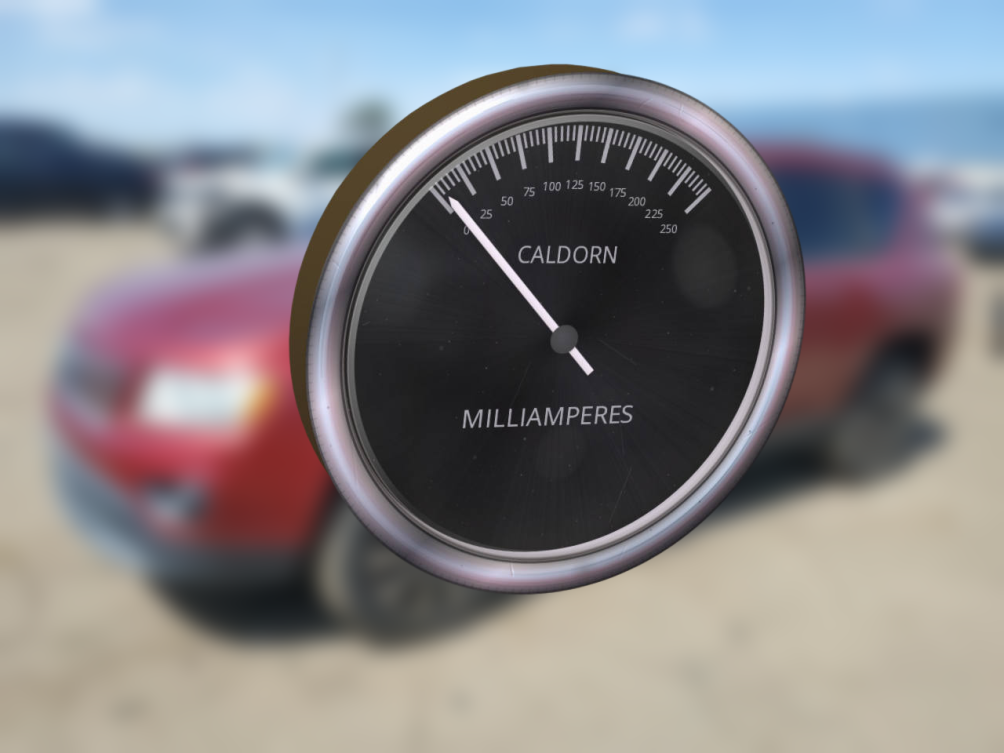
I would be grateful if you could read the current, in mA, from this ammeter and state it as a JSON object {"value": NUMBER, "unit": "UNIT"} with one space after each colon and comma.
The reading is {"value": 5, "unit": "mA"}
